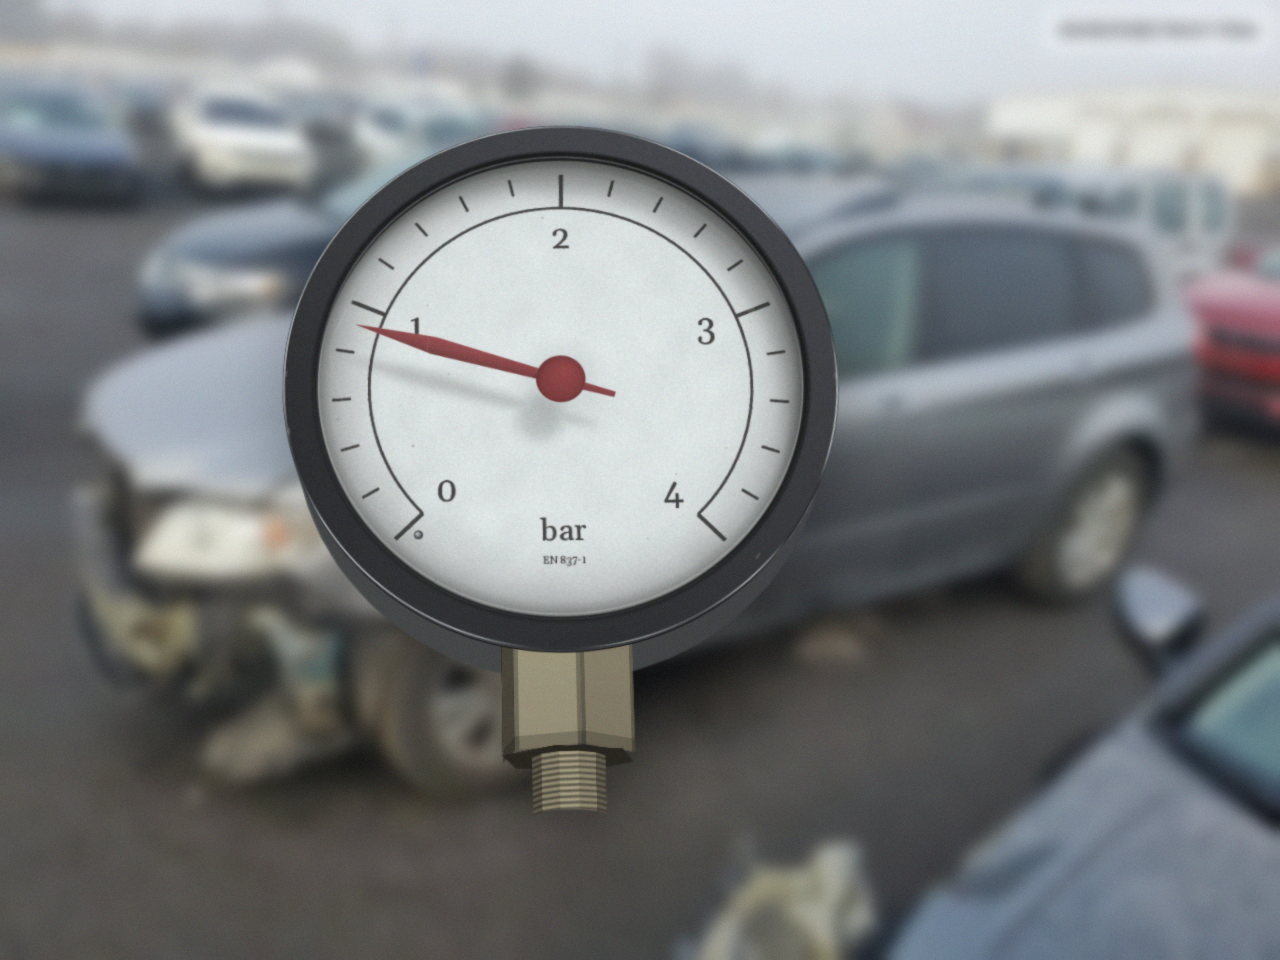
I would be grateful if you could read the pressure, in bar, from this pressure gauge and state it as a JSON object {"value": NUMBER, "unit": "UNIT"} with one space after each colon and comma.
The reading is {"value": 0.9, "unit": "bar"}
